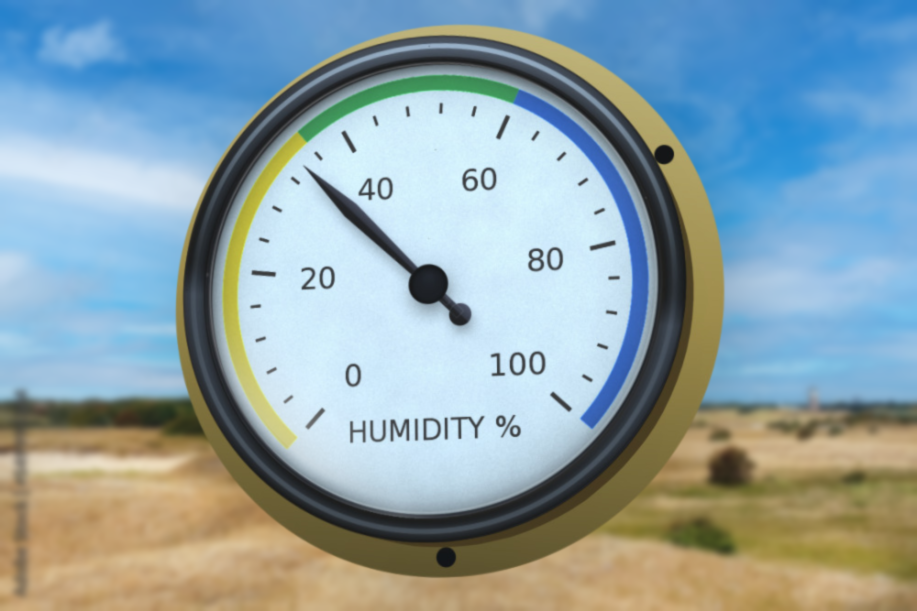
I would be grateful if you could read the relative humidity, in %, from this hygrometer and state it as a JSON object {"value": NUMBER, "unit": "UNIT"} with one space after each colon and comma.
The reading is {"value": 34, "unit": "%"}
